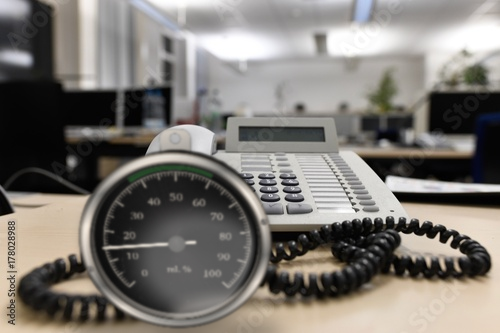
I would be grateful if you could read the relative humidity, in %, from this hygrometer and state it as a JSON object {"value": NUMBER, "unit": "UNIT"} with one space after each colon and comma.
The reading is {"value": 15, "unit": "%"}
